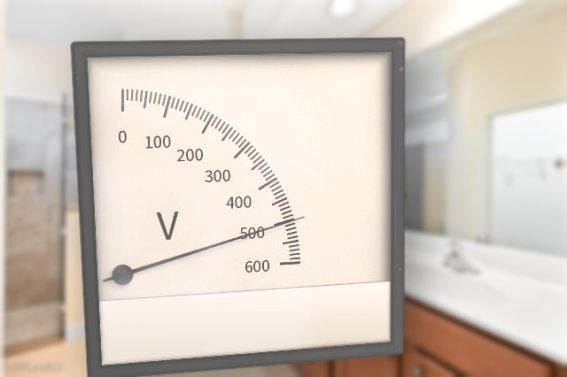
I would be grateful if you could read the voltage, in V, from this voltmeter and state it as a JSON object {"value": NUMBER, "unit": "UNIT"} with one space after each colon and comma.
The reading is {"value": 500, "unit": "V"}
